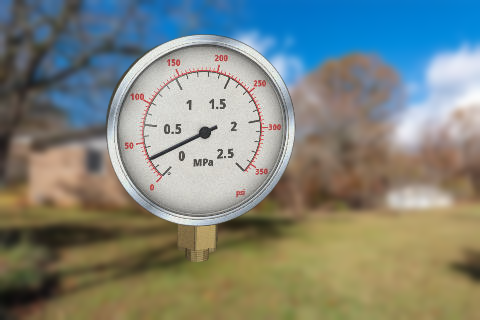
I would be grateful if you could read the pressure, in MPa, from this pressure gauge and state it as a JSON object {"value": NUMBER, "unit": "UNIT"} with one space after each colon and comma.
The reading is {"value": 0.2, "unit": "MPa"}
